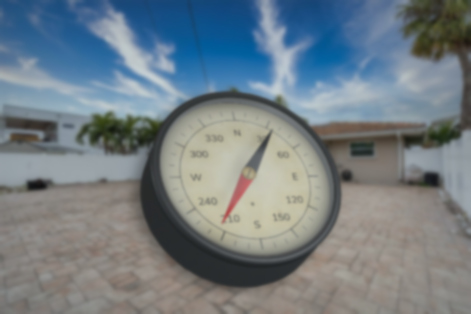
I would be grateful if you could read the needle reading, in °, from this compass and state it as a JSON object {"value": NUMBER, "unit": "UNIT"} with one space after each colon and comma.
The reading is {"value": 215, "unit": "°"}
